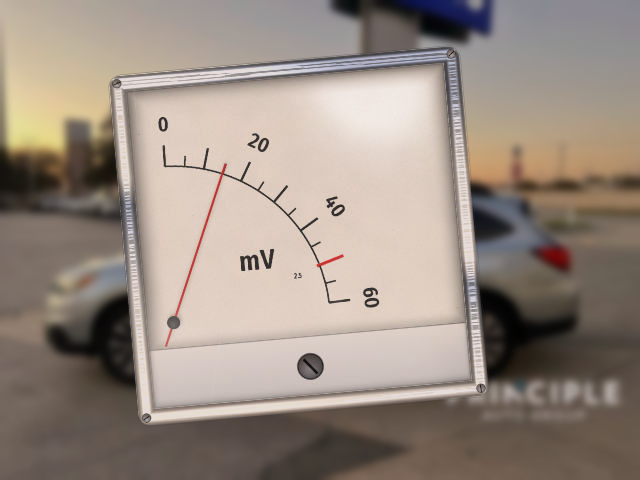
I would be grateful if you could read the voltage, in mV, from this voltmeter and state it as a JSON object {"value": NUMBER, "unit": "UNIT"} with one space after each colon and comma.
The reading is {"value": 15, "unit": "mV"}
